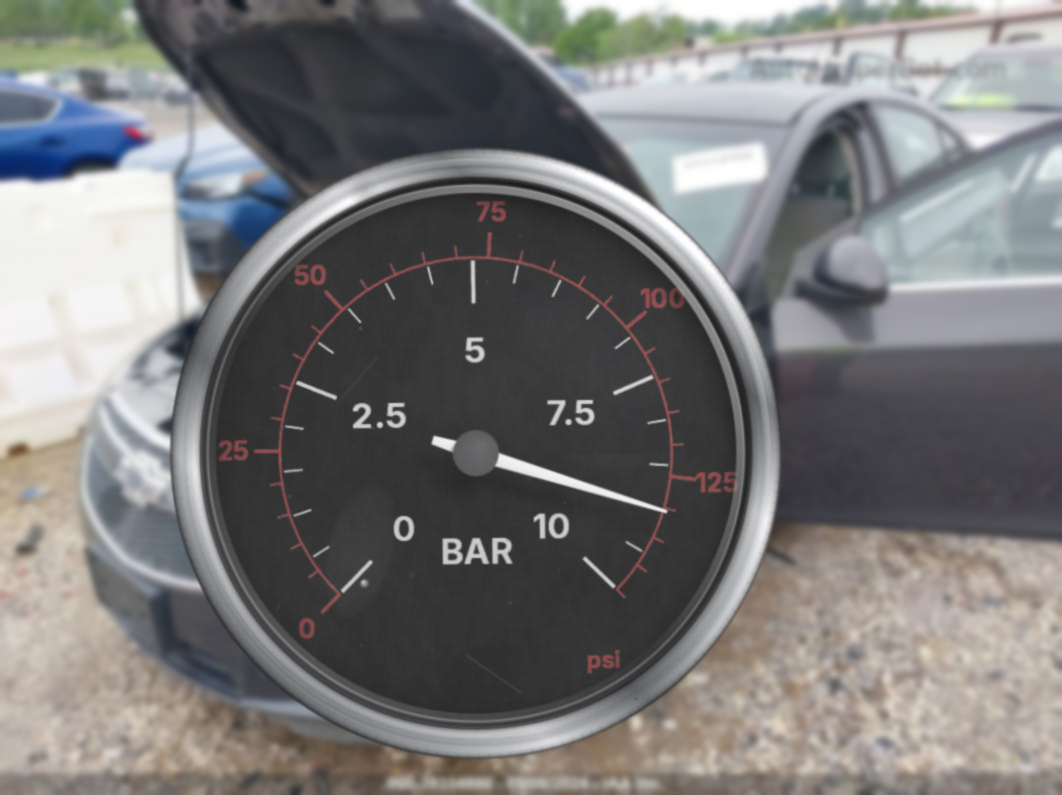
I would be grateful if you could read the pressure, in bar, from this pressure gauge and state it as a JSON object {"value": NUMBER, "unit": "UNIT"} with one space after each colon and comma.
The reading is {"value": 9, "unit": "bar"}
